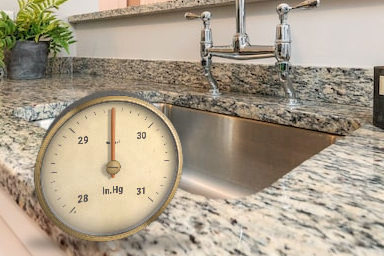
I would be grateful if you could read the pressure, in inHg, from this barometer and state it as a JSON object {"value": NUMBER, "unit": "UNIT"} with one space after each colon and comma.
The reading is {"value": 29.5, "unit": "inHg"}
